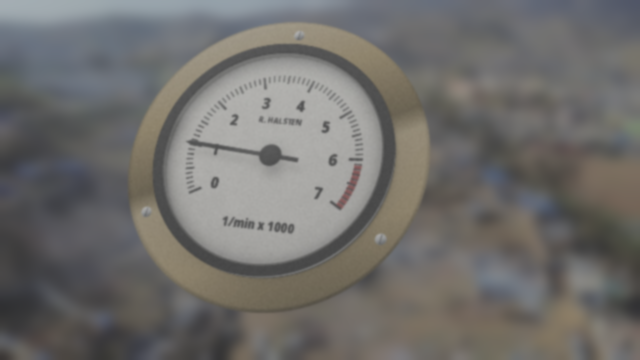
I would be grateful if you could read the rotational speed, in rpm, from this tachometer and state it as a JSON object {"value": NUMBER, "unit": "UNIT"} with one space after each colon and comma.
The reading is {"value": 1000, "unit": "rpm"}
